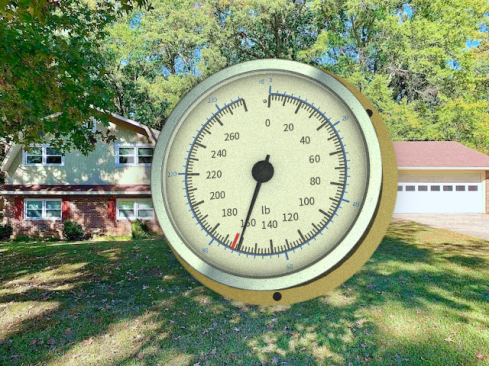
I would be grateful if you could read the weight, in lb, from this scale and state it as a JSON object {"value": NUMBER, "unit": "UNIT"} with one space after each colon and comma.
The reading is {"value": 160, "unit": "lb"}
